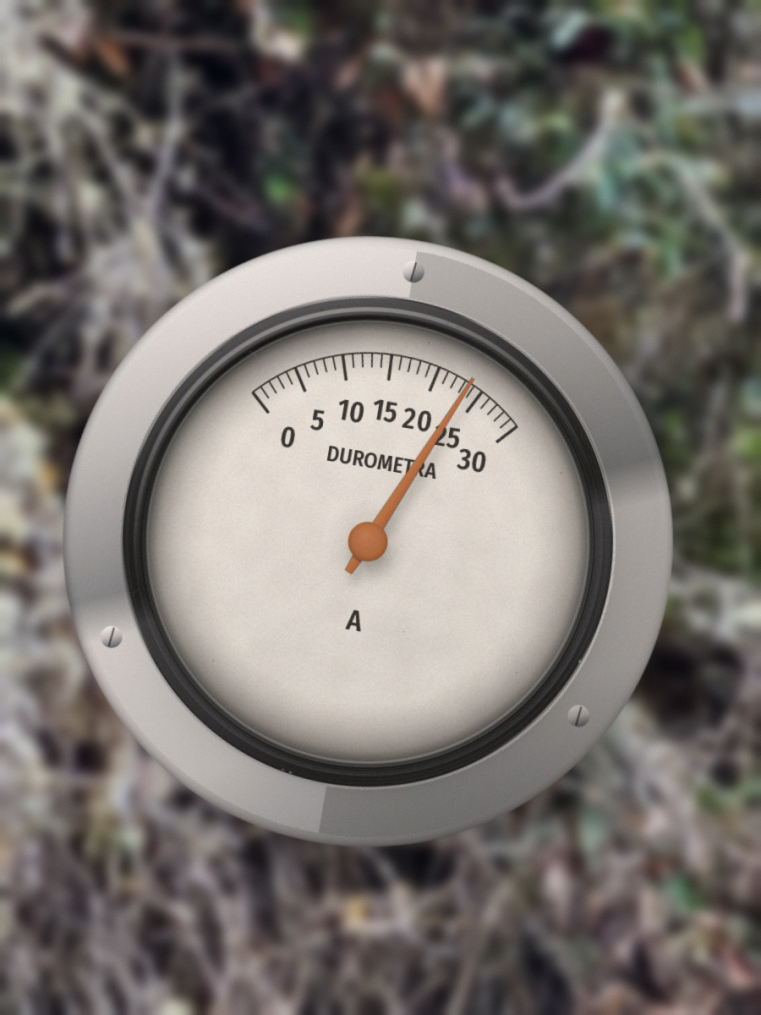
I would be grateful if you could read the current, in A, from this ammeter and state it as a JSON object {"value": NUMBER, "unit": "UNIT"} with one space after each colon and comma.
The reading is {"value": 23.5, "unit": "A"}
